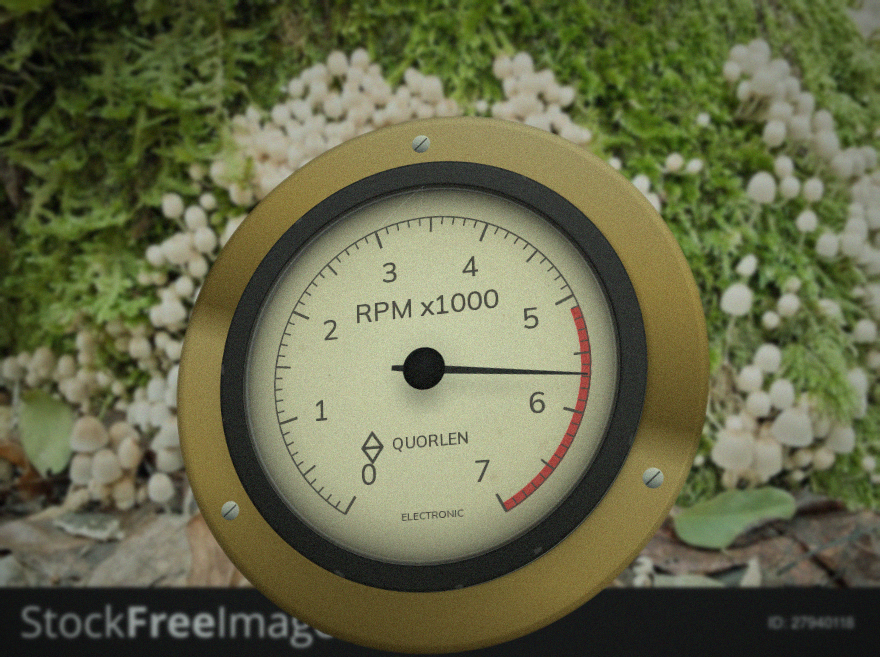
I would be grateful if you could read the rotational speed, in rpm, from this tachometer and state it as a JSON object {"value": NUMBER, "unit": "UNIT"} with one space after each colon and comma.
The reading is {"value": 5700, "unit": "rpm"}
